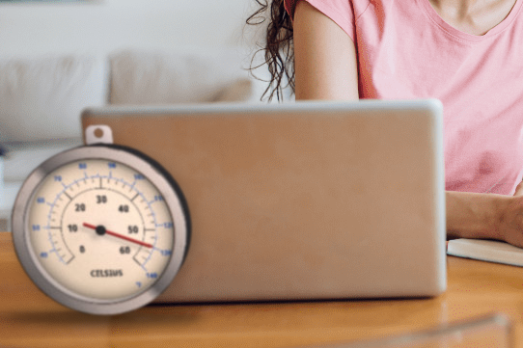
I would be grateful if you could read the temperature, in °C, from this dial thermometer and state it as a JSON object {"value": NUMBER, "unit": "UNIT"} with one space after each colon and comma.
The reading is {"value": 54, "unit": "°C"}
